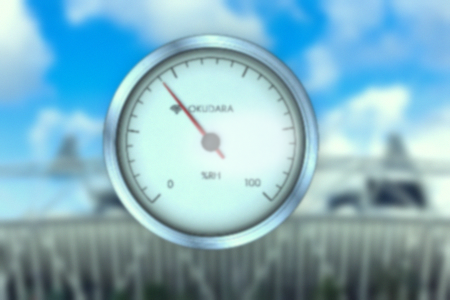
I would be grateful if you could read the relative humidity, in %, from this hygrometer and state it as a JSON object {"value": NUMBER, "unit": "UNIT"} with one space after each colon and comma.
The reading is {"value": 36, "unit": "%"}
